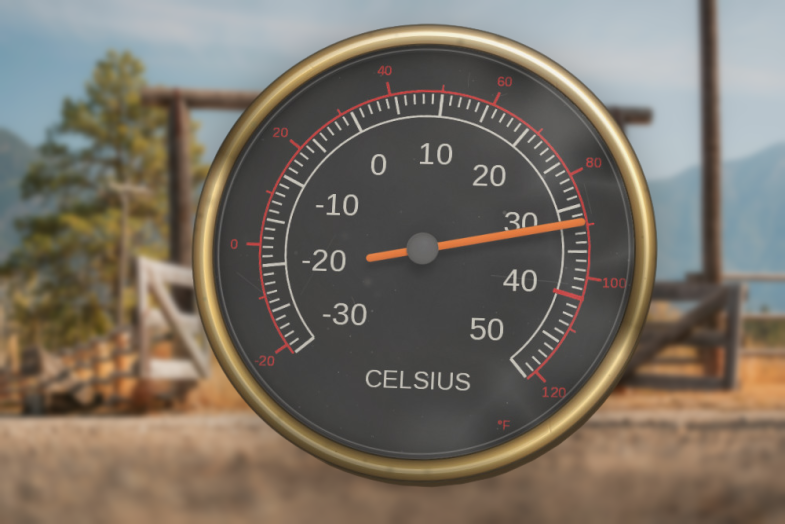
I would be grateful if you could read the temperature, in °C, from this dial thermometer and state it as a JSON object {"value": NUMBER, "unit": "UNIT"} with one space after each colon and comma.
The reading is {"value": 32, "unit": "°C"}
